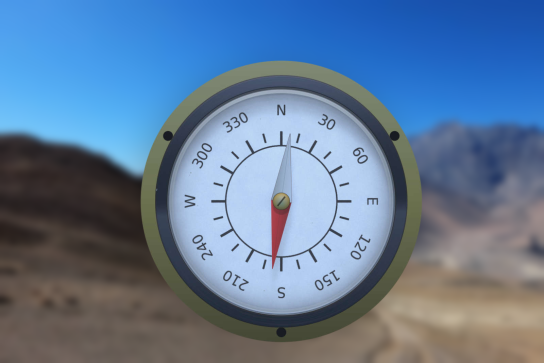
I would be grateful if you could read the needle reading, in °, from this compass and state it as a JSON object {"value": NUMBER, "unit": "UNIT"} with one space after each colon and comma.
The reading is {"value": 187.5, "unit": "°"}
